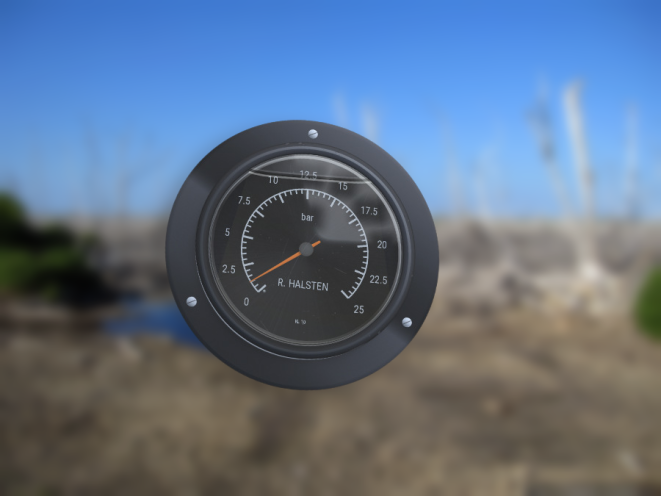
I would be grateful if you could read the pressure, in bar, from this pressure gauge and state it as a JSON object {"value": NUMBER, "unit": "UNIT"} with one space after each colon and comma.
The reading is {"value": 1, "unit": "bar"}
